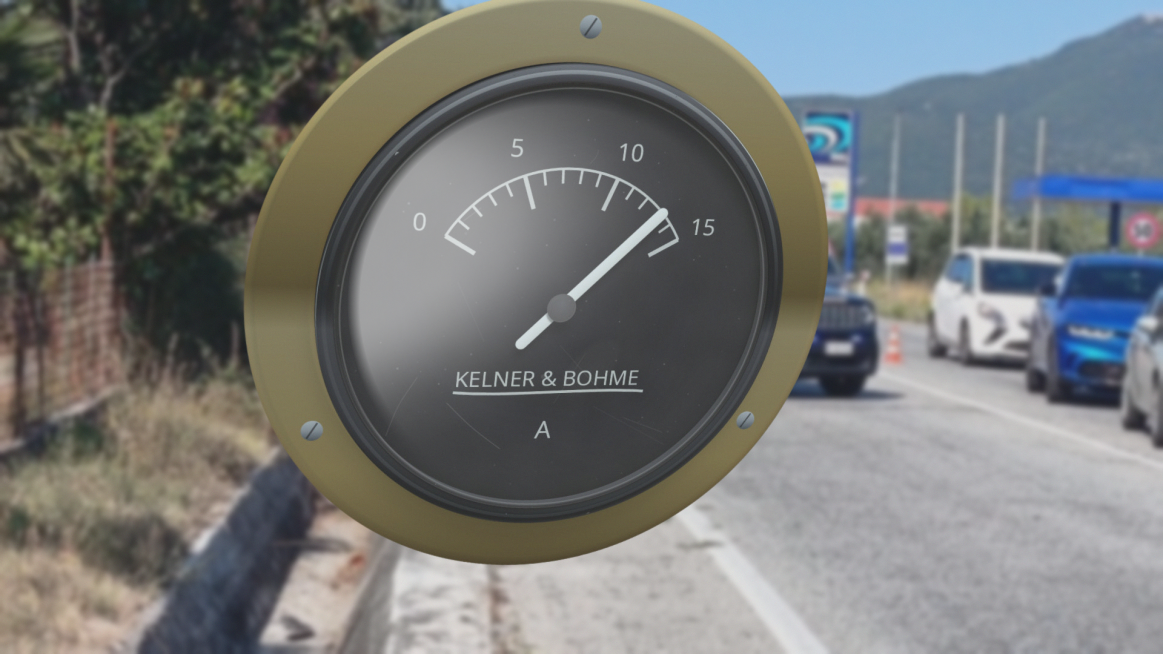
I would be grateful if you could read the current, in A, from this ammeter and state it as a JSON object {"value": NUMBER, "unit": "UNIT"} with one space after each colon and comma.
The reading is {"value": 13, "unit": "A"}
